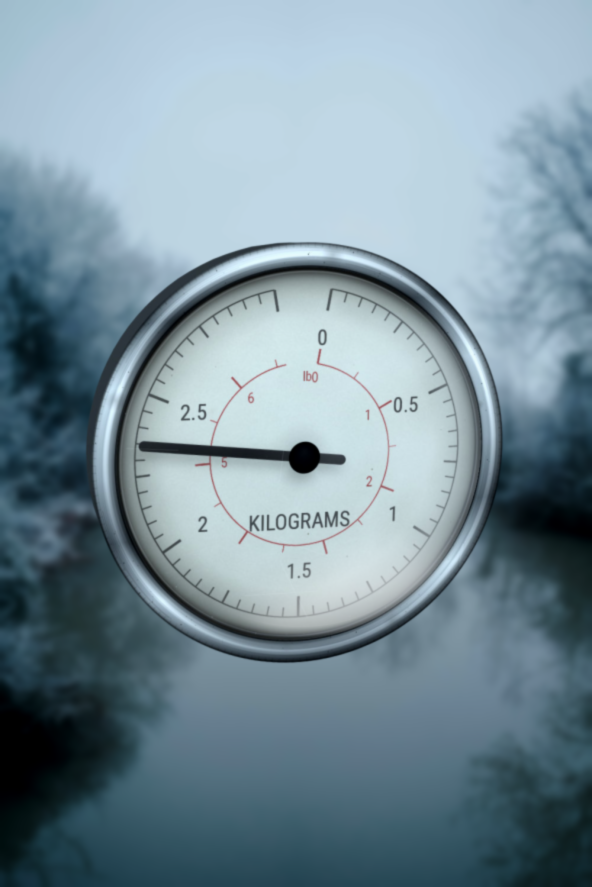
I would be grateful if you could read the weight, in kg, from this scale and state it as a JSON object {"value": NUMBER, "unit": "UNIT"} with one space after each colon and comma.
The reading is {"value": 2.35, "unit": "kg"}
